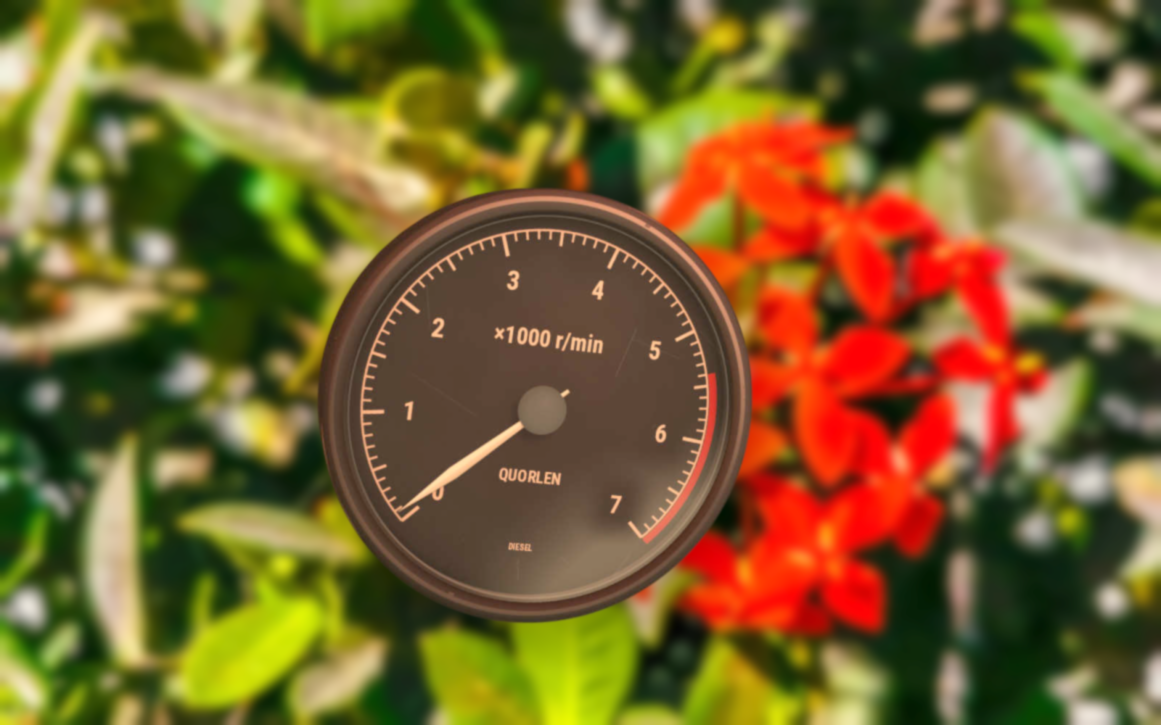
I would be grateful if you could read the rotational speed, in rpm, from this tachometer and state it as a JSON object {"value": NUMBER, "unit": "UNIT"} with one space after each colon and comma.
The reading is {"value": 100, "unit": "rpm"}
